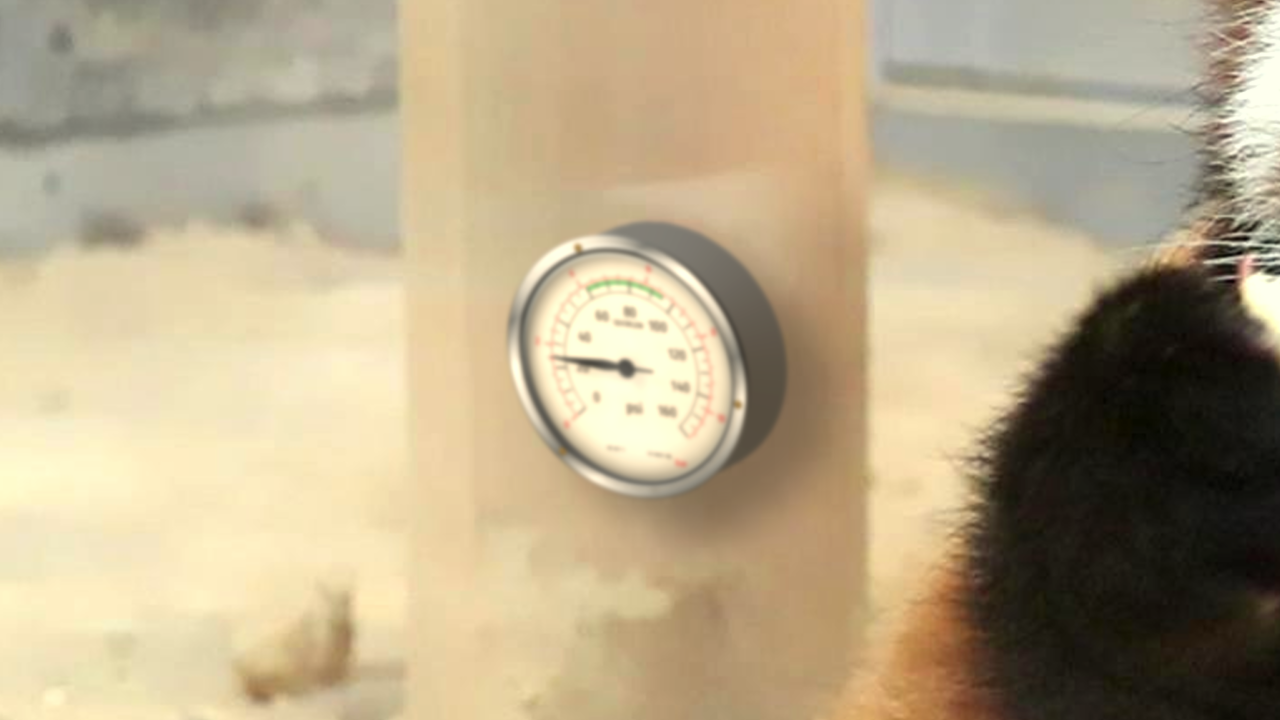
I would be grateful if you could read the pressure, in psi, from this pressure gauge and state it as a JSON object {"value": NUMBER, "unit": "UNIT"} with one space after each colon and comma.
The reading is {"value": 25, "unit": "psi"}
